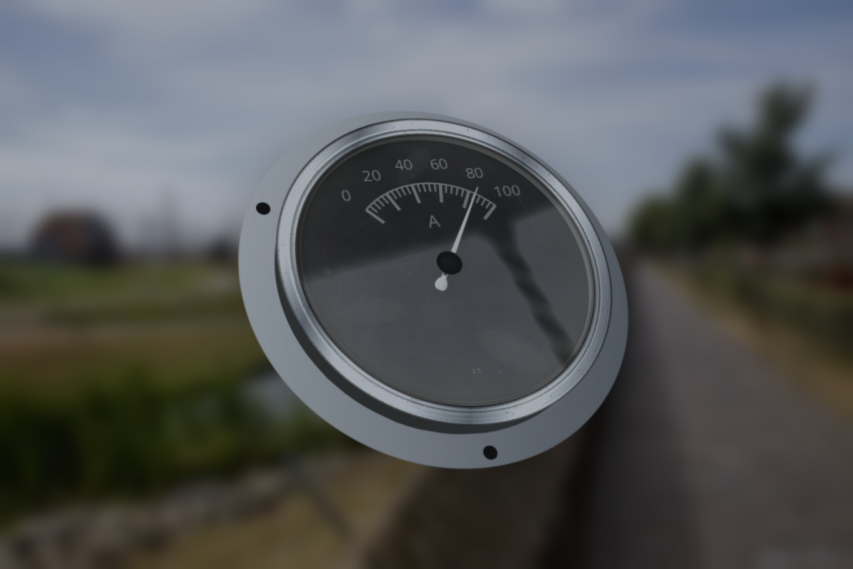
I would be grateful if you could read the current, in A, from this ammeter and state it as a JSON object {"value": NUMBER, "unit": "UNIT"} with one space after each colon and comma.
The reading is {"value": 84, "unit": "A"}
